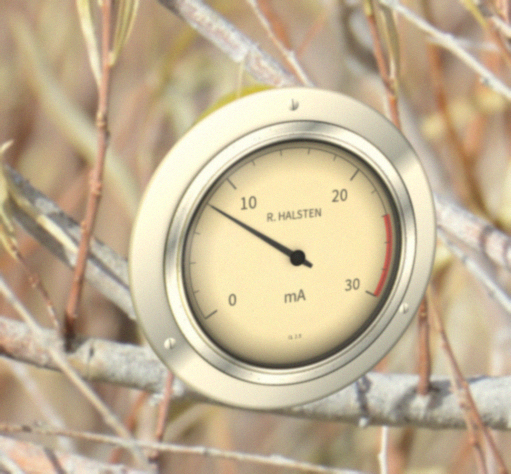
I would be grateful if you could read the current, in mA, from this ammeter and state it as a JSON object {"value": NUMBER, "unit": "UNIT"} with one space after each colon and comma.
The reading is {"value": 8, "unit": "mA"}
